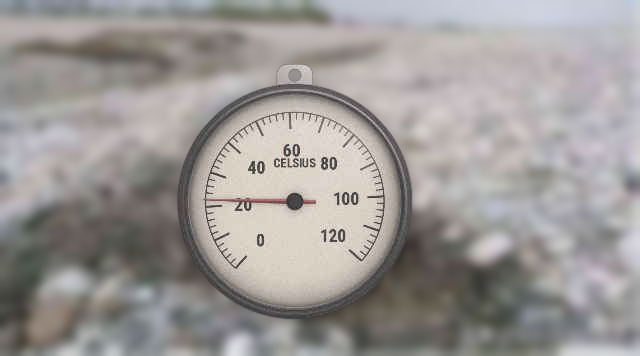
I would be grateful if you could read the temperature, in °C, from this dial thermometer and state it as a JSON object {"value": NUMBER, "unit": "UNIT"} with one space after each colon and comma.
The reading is {"value": 22, "unit": "°C"}
